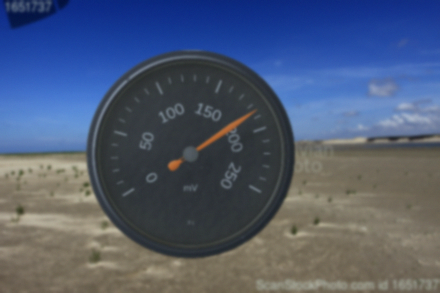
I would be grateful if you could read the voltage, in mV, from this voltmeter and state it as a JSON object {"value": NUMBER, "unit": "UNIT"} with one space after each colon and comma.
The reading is {"value": 185, "unit": "mV"}
